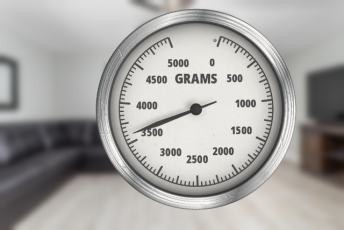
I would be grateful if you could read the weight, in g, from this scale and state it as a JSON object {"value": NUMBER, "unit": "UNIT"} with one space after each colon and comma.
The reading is {"value": 3600, "unit": "g"}
